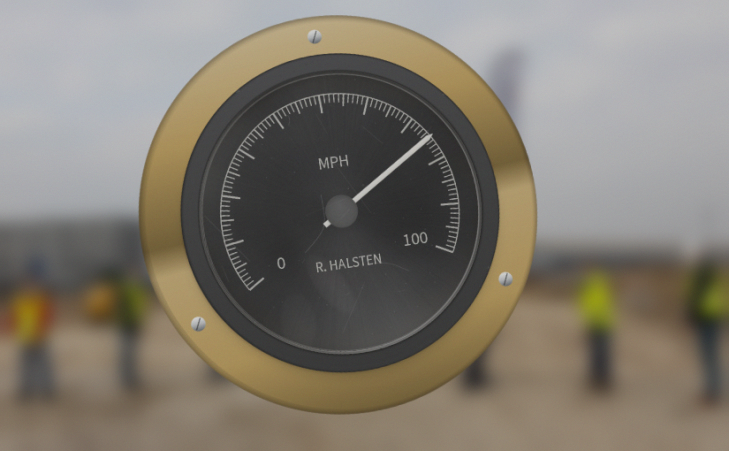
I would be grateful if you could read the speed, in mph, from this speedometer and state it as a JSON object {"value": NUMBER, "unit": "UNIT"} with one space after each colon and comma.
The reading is {"value": 75, "unit": "mph"}
